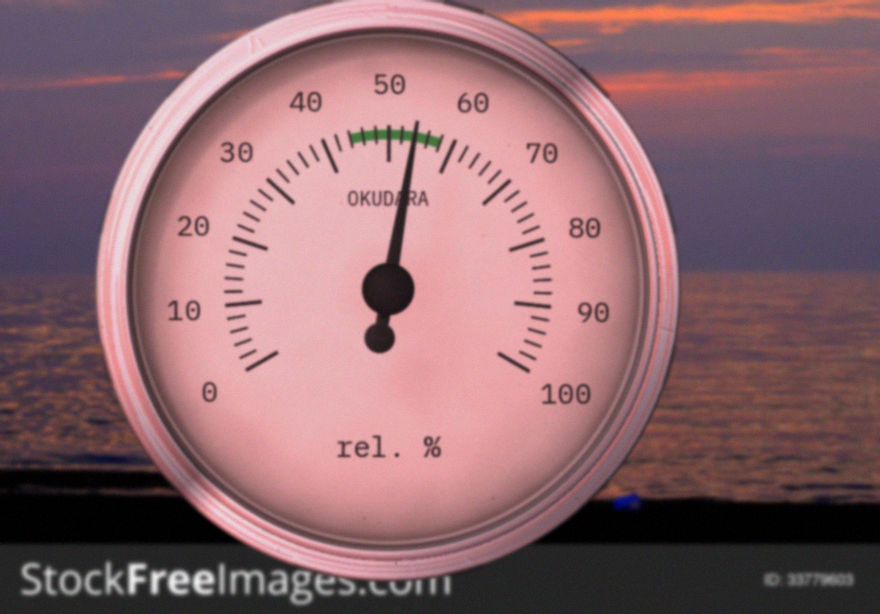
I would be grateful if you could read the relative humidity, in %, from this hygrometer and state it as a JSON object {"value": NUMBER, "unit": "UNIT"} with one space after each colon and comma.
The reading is {"value": 54, "unit": "%"}
